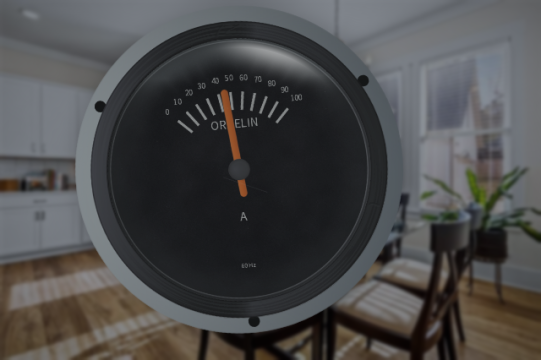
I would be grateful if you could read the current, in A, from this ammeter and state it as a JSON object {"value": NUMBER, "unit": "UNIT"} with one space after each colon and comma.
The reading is {"value": 45, "unit": "A"}
